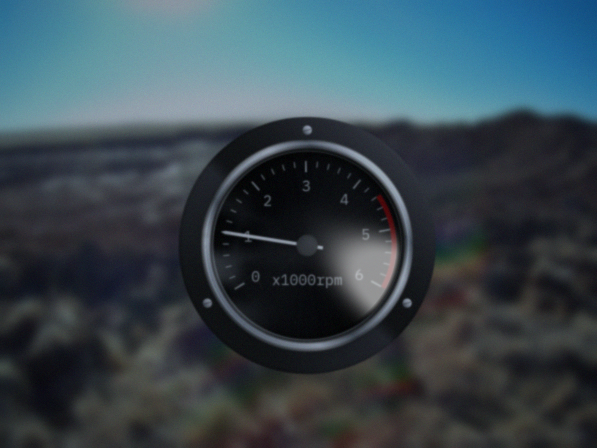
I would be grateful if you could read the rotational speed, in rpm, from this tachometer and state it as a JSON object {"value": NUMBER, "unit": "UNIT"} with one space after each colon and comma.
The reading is {"value": 1000, "unit": "rpm"}
